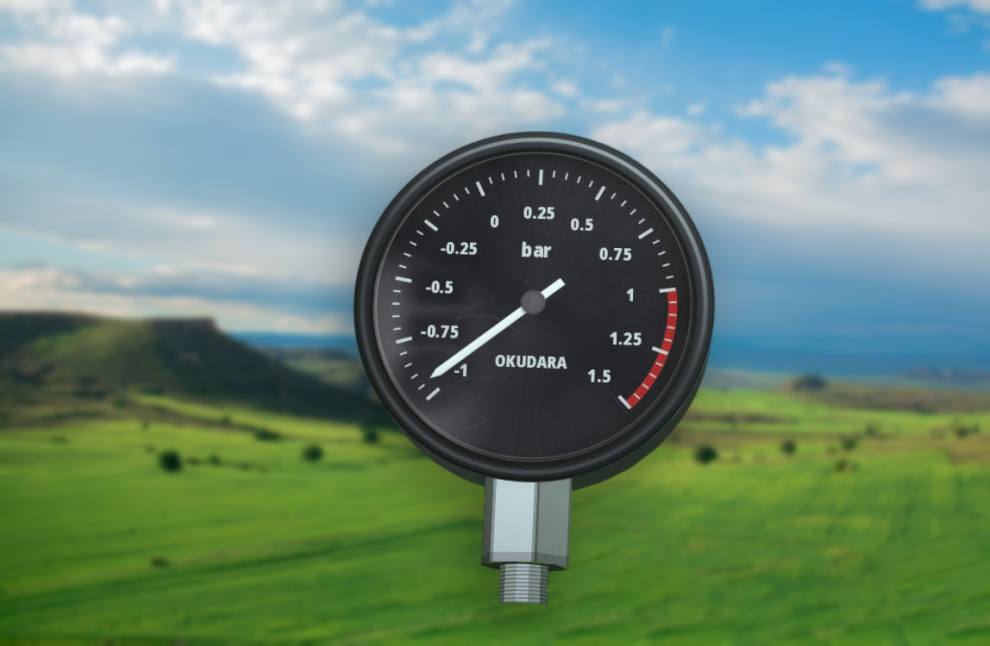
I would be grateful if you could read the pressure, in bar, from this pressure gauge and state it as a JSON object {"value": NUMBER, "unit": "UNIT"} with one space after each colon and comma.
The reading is {"value": -0.95, "unit": "bar"}
